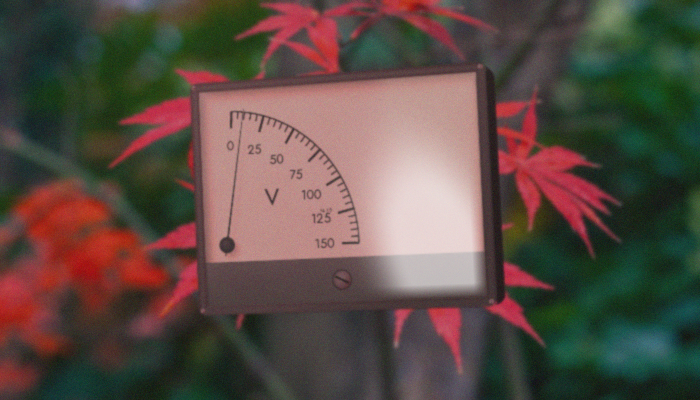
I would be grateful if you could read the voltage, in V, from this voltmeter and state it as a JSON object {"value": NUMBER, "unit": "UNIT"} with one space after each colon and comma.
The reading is {"value": 10, "unit": "V"}
